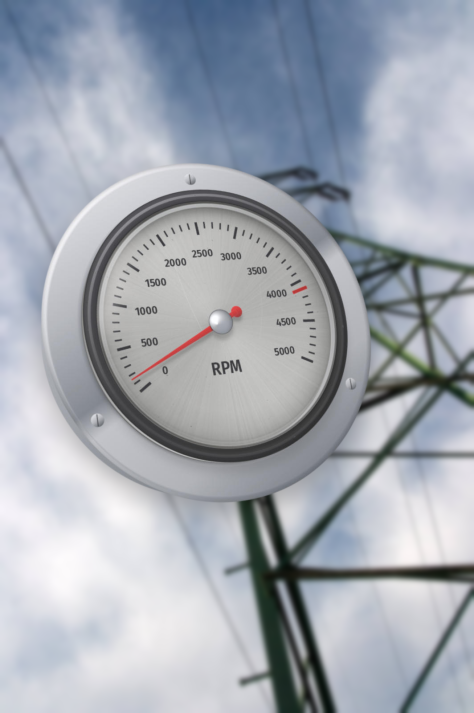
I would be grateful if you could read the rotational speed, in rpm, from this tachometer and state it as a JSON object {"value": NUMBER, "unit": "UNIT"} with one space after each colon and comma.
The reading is {"value": 150, "unit": "rpm"}
